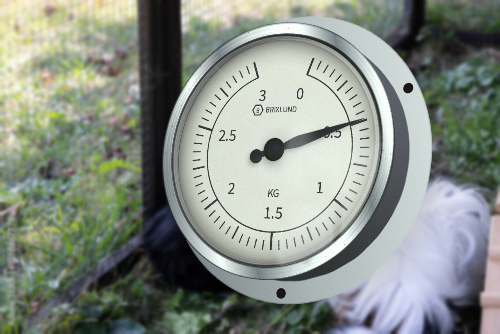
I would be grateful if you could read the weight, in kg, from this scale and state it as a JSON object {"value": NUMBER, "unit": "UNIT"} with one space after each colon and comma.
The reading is {"value": 0.5, "unit": "kg"}
